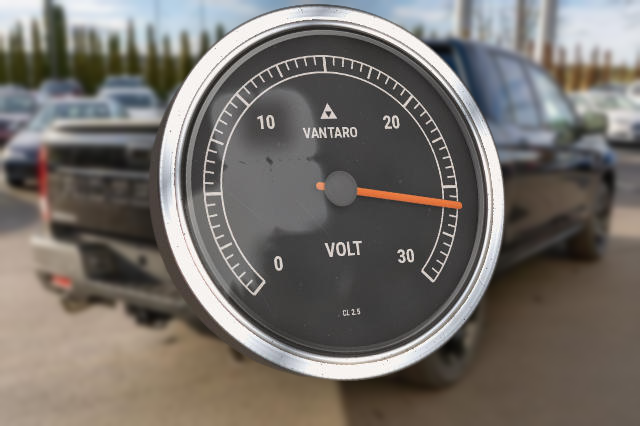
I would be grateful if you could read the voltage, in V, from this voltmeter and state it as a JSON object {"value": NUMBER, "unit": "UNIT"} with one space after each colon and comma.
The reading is {"value": 26, "unit": "V"}
